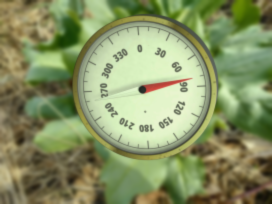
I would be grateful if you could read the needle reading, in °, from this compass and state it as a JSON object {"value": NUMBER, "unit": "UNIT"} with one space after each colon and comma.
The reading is {"value": 80, "unit": "°"}
